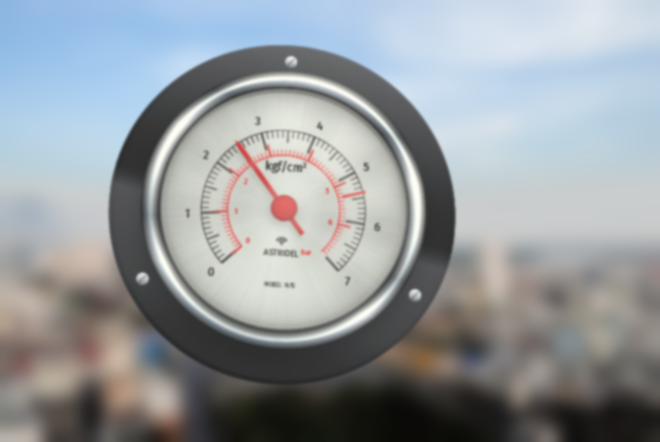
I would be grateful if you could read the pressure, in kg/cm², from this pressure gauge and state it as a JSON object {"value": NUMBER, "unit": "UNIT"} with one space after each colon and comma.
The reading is {"value": 2.5, "unit": "kg/cm²"}
